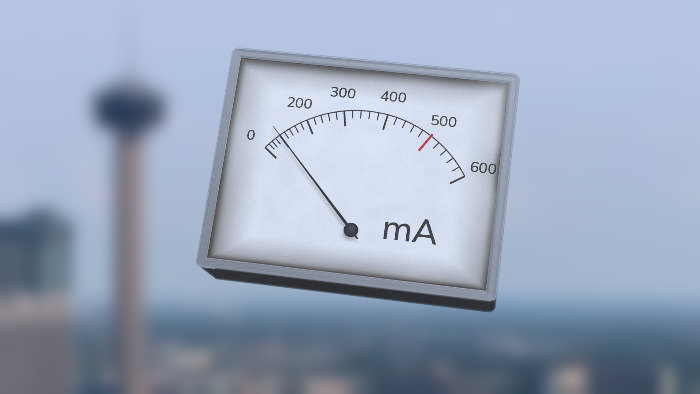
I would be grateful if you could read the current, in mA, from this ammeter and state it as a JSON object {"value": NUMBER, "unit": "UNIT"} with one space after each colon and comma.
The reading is {"value": 100, "unit": "mA"}
